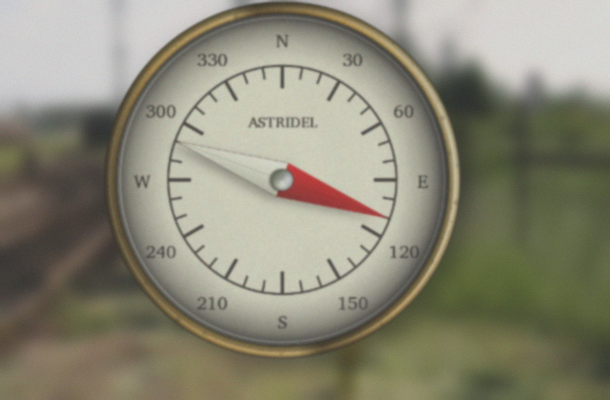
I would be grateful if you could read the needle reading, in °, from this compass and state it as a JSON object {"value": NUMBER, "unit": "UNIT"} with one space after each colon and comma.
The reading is {"value": 110, "unit": "°"}
